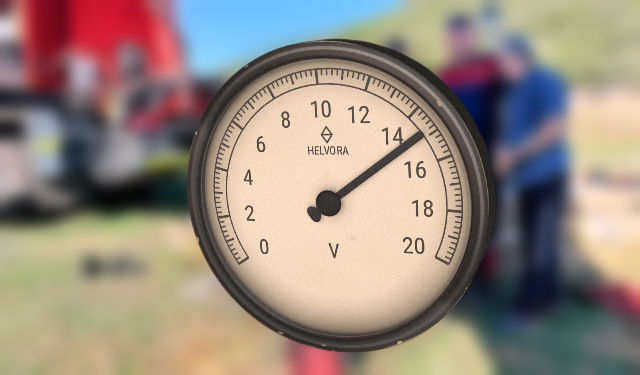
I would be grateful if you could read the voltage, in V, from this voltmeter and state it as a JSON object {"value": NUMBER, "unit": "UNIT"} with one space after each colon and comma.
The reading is {"value": 14.8, "unit": "V"}
